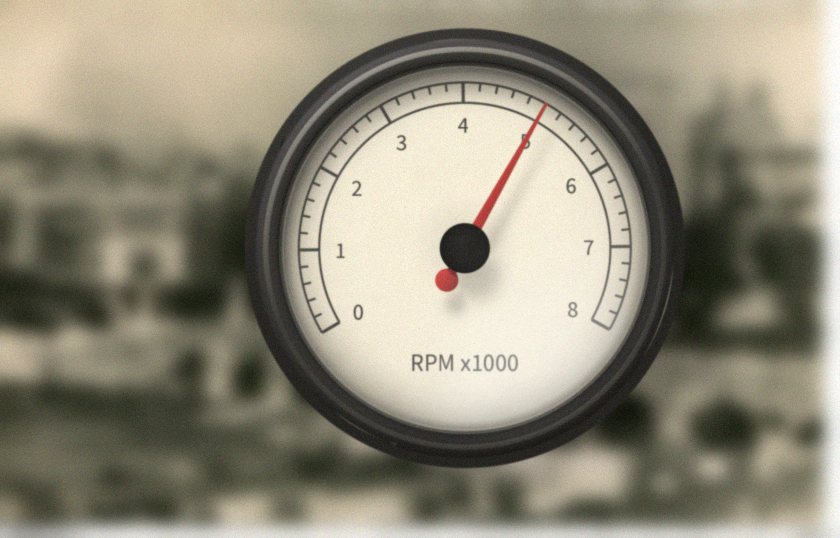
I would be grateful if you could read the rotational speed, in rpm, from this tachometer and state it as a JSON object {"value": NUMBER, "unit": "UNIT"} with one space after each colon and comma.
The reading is {"value": 5000, "unit": "rpm"}
